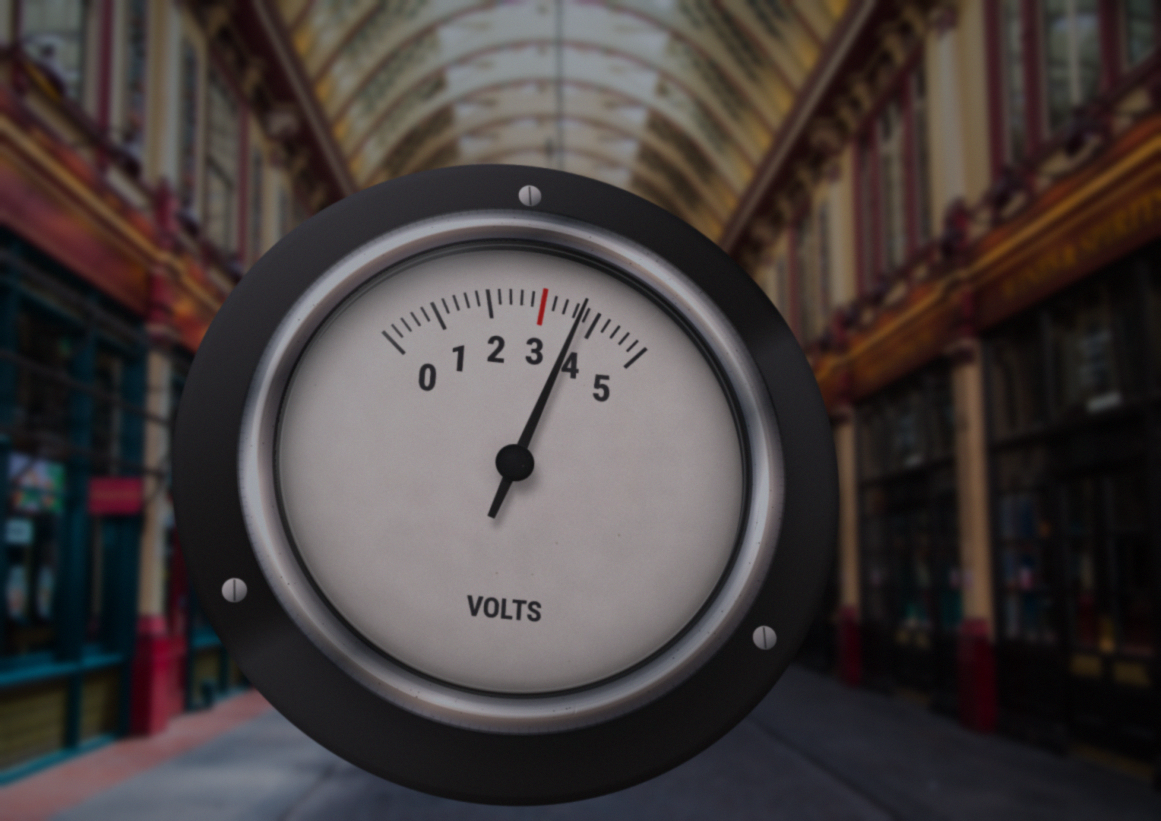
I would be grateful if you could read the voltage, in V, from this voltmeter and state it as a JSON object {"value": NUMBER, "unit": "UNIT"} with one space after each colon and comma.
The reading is {"value": 3.7, "unit": "V"}
